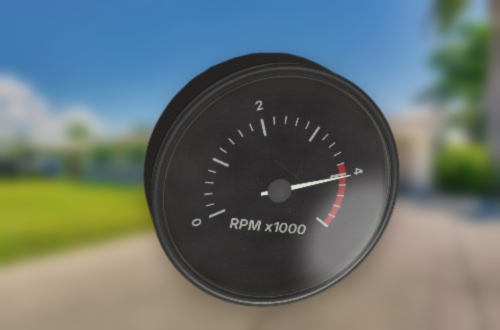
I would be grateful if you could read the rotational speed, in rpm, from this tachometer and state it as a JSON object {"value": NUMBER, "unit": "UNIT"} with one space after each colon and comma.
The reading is {"value": 4000, "unit": "rpm"}
